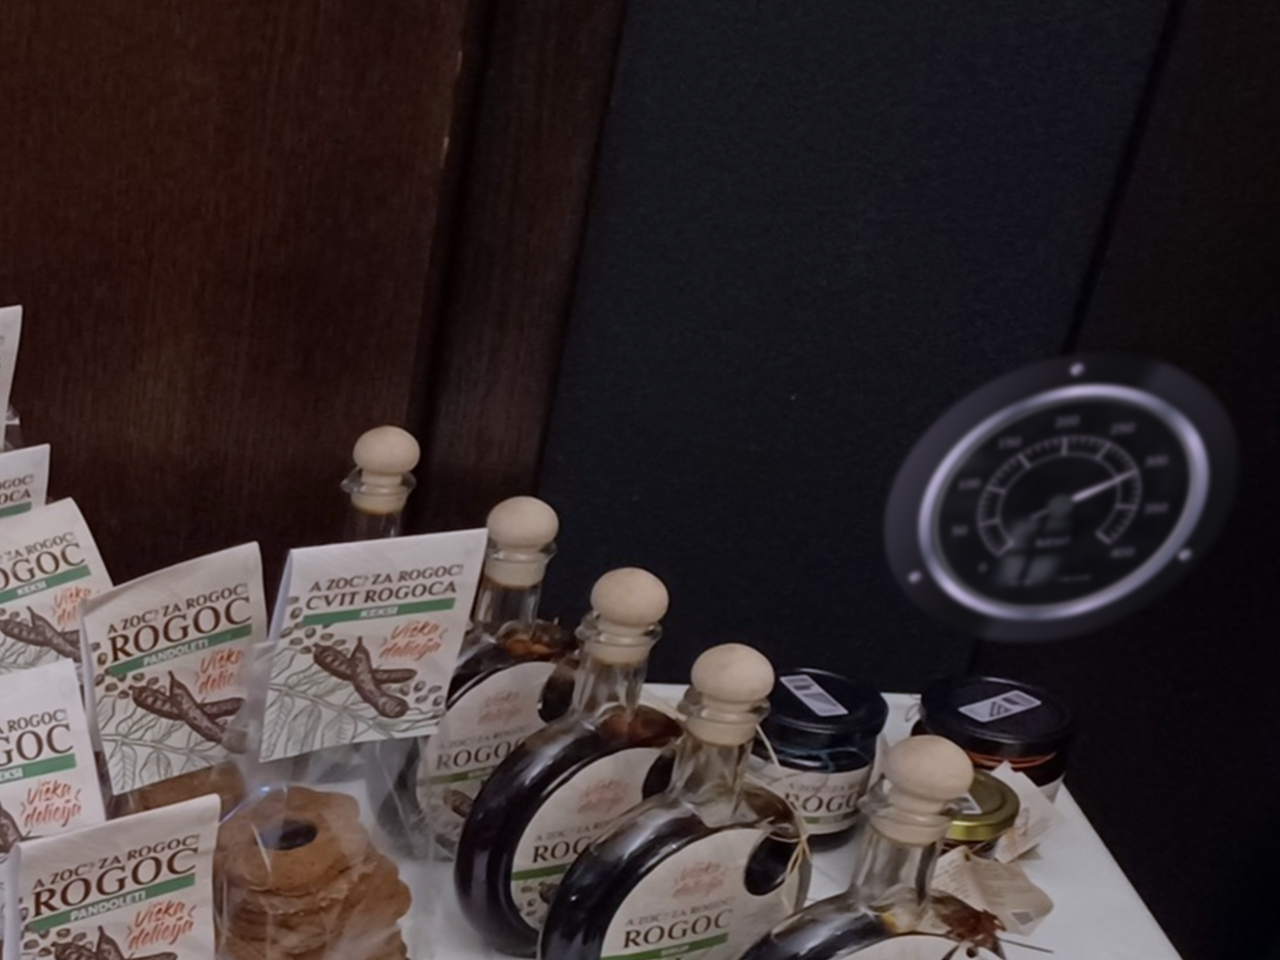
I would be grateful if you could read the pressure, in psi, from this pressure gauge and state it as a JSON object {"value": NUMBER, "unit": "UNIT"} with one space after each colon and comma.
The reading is {"value": 300, "unit": "psi"}
